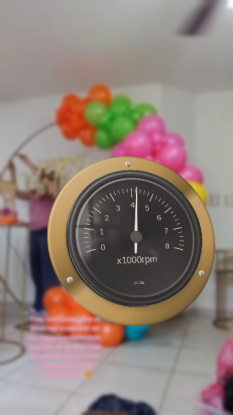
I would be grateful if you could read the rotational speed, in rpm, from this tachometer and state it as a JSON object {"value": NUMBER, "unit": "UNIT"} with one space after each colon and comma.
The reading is {"value": 4200, "unit": "rpm"}
